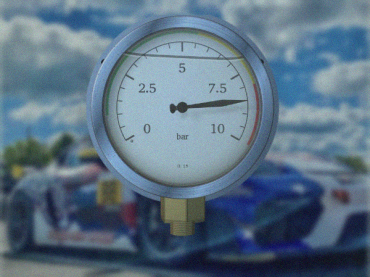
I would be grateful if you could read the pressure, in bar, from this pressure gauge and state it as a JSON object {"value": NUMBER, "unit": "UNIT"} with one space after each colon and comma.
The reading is {"value": 8.5, "unit": "bar"}
